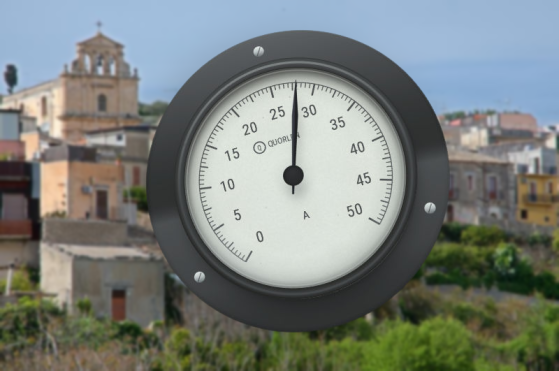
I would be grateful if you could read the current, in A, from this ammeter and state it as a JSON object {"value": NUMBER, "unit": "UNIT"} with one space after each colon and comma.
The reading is {"value": 28, "unit": "A"}
